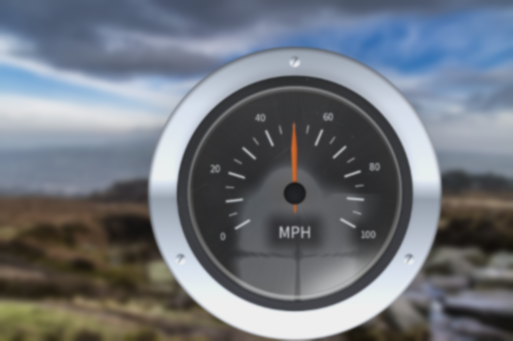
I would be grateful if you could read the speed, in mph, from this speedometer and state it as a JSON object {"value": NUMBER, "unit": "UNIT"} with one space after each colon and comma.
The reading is {"value": 50, "unit": "mph"}
